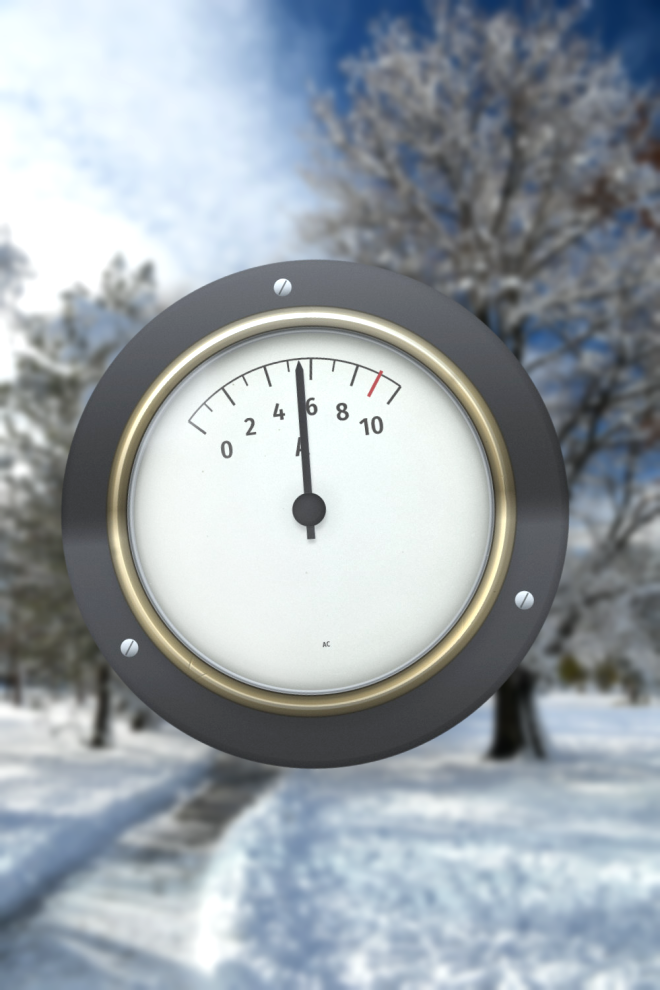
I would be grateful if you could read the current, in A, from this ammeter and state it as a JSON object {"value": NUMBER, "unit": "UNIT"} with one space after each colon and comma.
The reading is {"value": 5.5, "unit": "A"}
